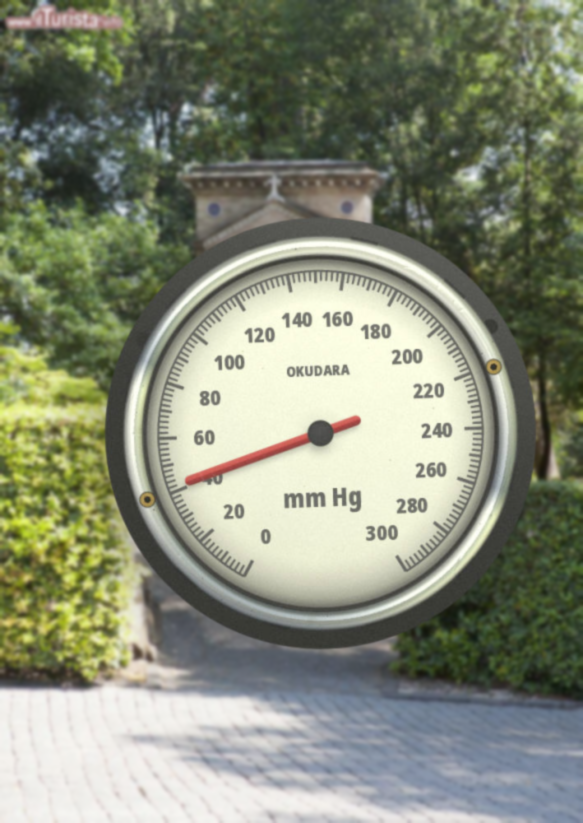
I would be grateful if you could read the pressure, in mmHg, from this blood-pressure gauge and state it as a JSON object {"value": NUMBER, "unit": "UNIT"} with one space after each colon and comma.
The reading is {"value": 42, "unit": "mmHg"}
